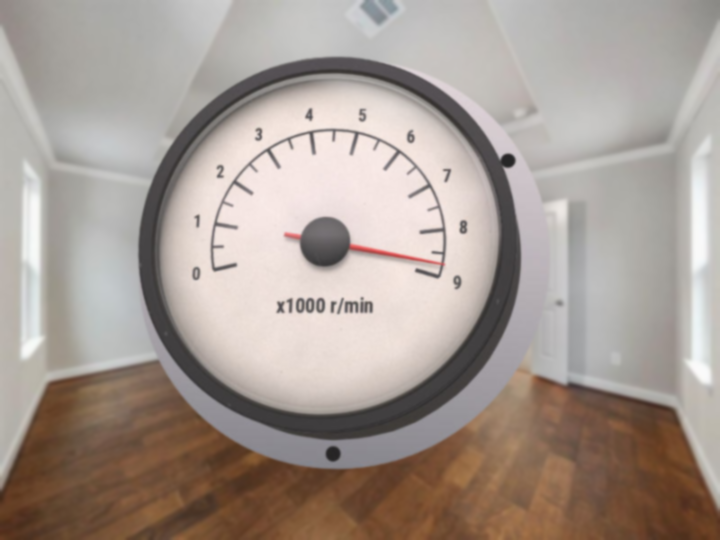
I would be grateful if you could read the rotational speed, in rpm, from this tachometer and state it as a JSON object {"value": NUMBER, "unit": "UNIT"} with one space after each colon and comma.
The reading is {"value": 8750, "unit": "rpm"}
